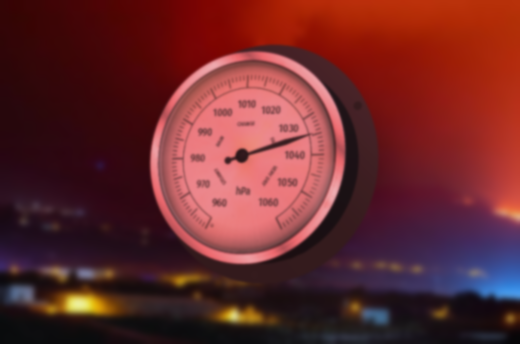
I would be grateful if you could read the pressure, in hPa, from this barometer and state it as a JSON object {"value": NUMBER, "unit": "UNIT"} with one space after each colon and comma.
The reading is {"value": 1035, "unit": "hPa"}
